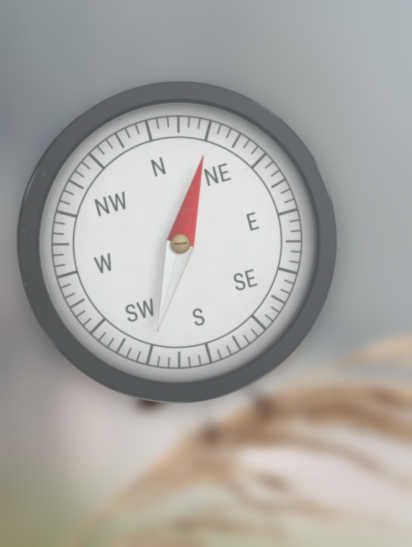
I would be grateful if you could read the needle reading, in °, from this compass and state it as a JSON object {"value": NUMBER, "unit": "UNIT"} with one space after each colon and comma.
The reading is {"value": 30, "unit": "°"}
